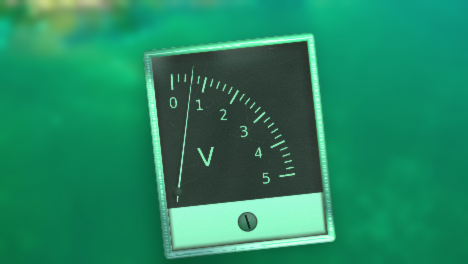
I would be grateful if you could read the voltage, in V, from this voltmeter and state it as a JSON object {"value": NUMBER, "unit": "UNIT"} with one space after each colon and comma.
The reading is {"value": 0.6, "unit": "V"}
